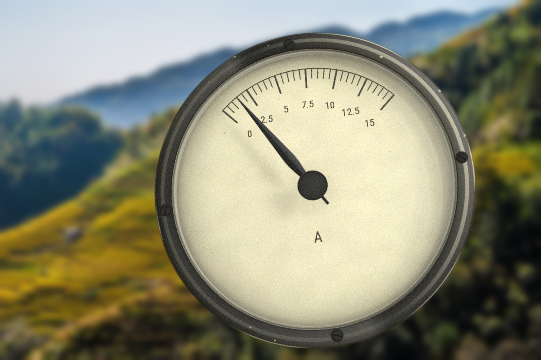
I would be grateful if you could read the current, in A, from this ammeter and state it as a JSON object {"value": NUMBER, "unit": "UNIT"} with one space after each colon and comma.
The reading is {"value": 1.5, "unit": "A"}
